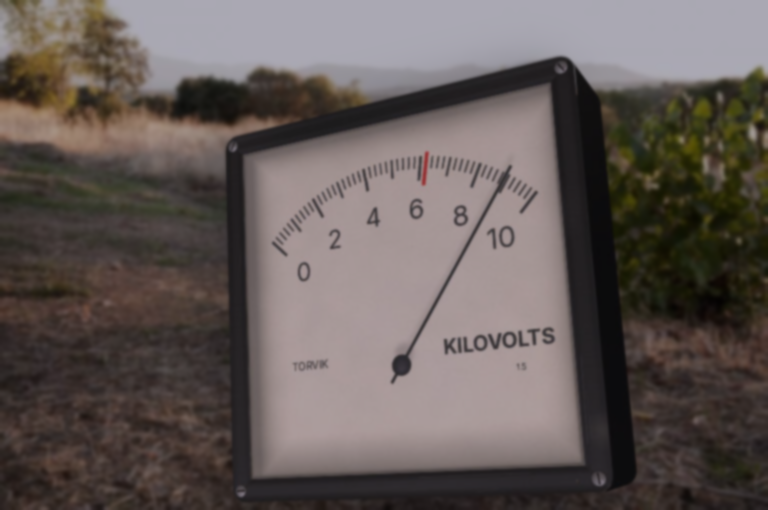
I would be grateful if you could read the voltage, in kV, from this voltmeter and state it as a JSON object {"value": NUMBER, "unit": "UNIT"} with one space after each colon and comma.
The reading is {"value": 9, "unit": "kV"}
